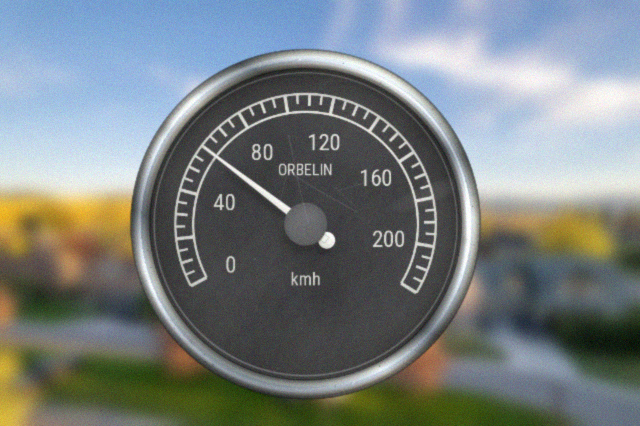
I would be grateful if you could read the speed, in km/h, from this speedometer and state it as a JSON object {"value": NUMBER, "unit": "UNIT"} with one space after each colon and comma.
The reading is {"value": 60, "unit": "km/h"}
